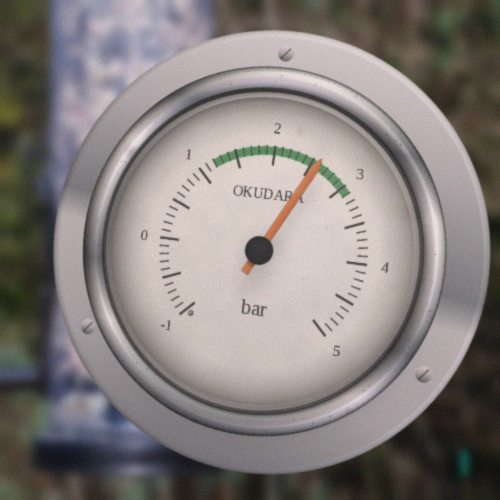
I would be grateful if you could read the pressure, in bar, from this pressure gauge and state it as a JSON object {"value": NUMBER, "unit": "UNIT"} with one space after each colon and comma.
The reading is {"value": 2.6, "unit": "bar"}
